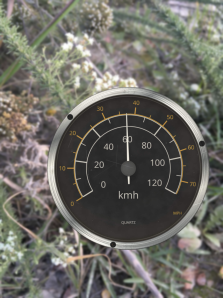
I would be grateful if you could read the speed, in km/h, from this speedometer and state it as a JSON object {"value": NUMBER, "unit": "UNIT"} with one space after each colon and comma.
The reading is {"value": 60, "unit": "km/h"}
